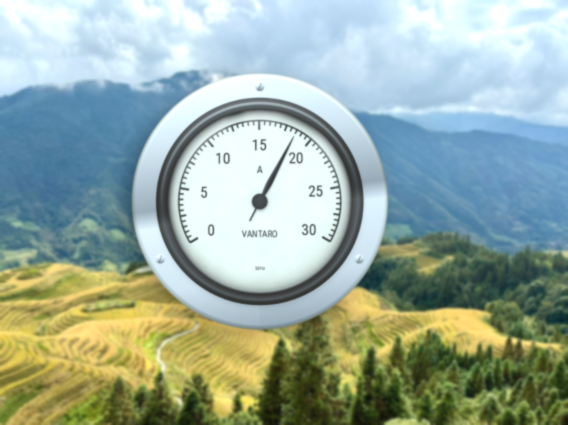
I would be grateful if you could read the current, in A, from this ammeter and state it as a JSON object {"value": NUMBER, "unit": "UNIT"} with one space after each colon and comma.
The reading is {"value": 18.5, "unit": "A"}
